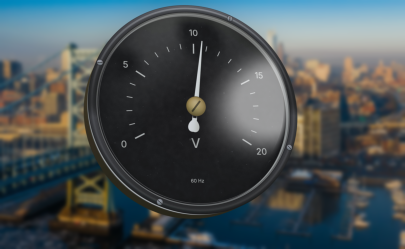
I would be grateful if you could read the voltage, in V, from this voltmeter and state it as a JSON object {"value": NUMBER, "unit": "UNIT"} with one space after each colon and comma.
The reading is {"value": 10.5, "unit": "V"}
